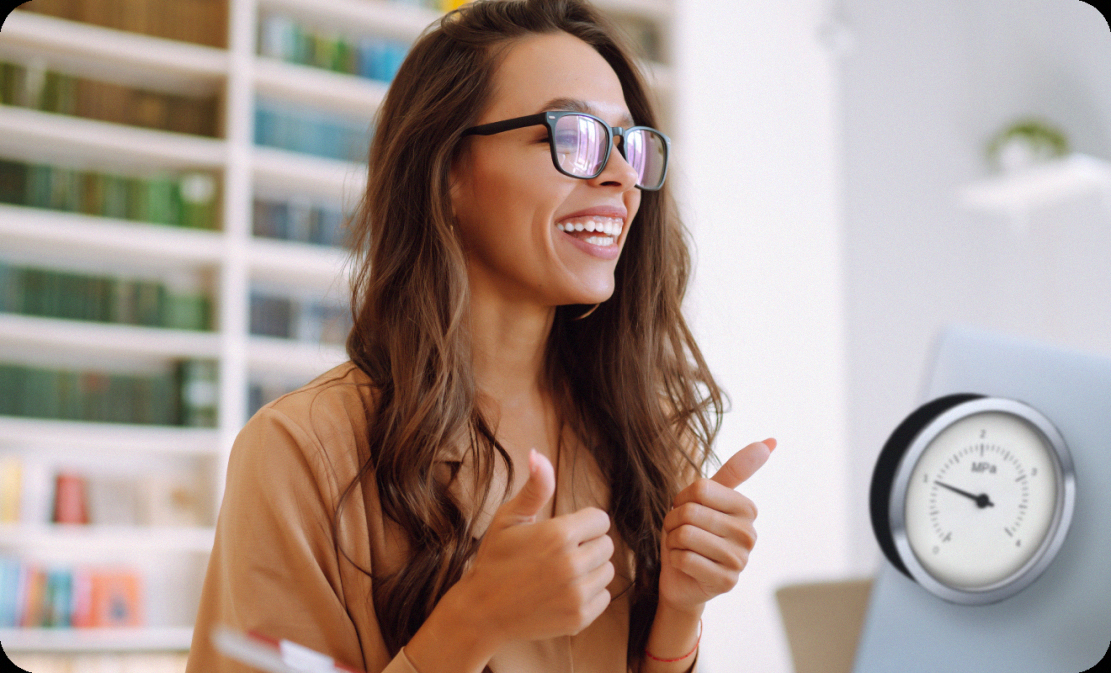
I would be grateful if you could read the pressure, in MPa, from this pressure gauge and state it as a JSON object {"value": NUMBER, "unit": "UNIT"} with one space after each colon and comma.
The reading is {"value": 1, "unit": "MPa"}
